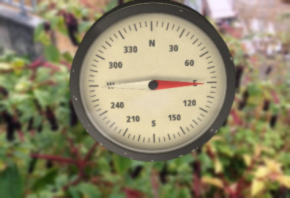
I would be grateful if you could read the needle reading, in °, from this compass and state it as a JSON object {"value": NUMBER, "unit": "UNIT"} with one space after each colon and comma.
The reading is {"value": 90, "unit": "°"}
